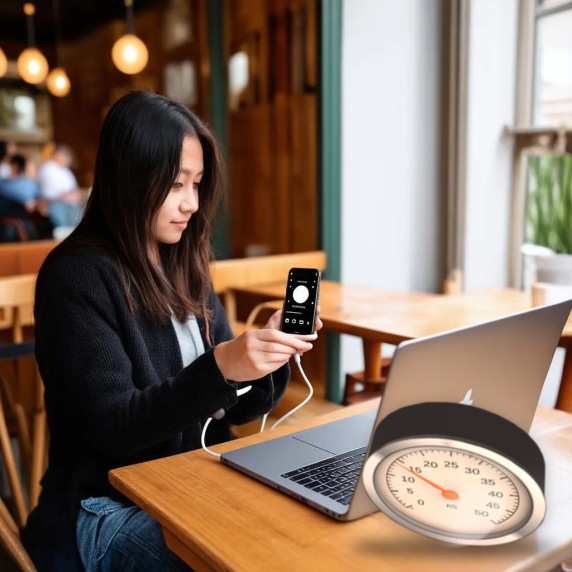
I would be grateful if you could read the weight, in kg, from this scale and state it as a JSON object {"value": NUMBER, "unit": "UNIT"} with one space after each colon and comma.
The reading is {"value": 15, "unit": "kg"}
